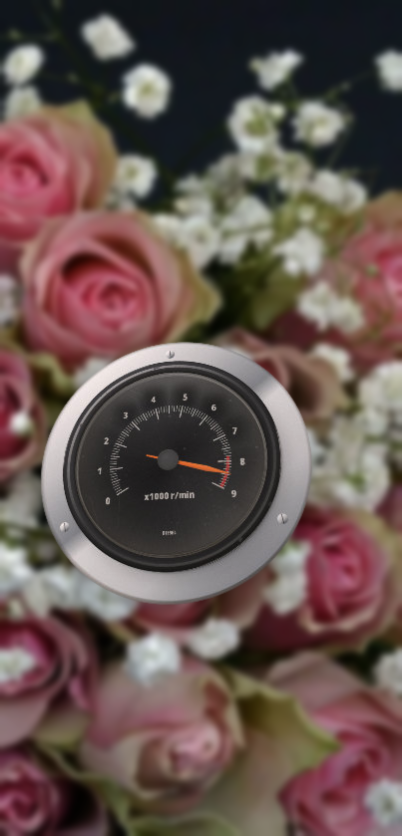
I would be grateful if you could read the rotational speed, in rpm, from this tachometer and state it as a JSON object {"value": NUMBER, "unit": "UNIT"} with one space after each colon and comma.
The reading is {"value": 8500, "unit": "rpm"}
